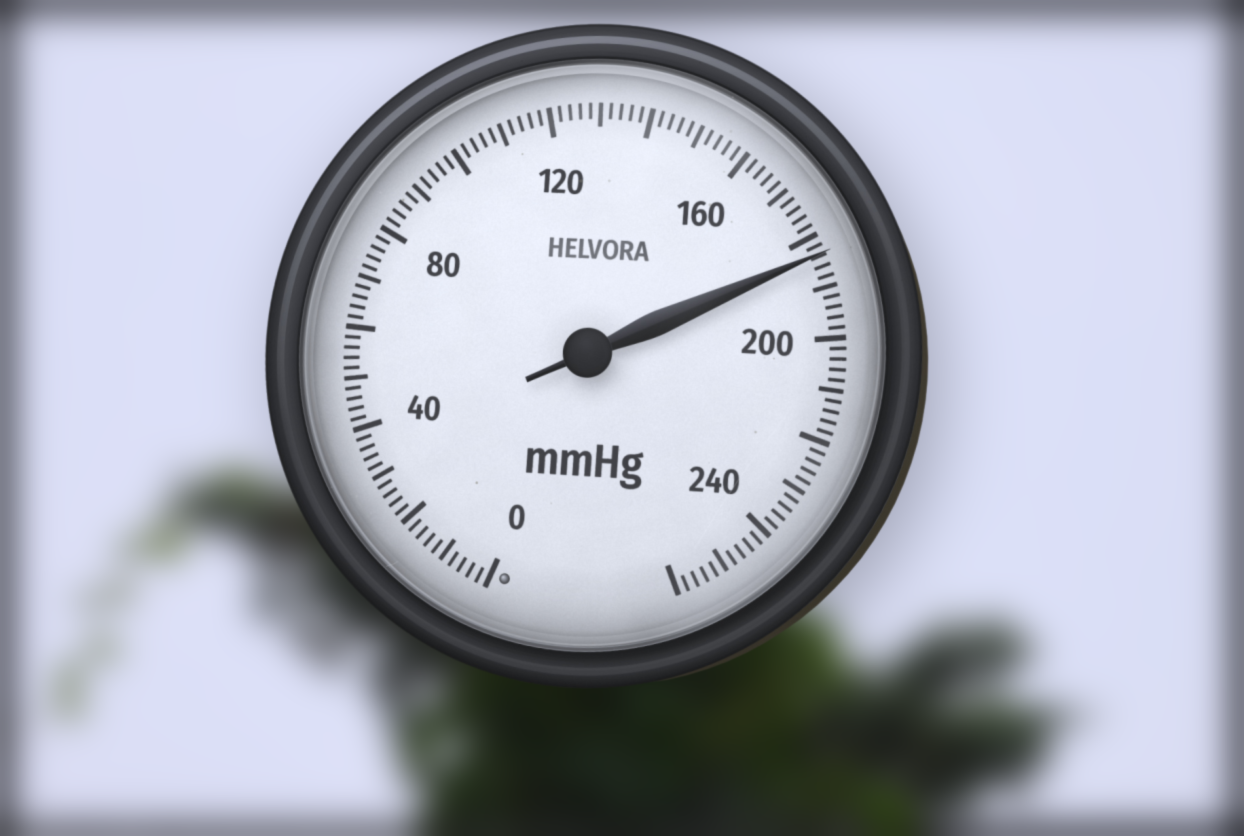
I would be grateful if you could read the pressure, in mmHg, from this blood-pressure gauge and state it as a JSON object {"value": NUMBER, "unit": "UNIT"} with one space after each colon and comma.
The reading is {"value": 184, "unit": "mmHg"}
